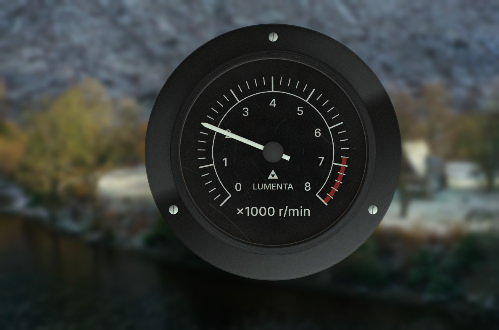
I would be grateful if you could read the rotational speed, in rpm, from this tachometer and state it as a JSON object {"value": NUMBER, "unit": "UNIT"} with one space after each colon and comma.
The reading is {"value": 2000, "unit": "rpm"}
